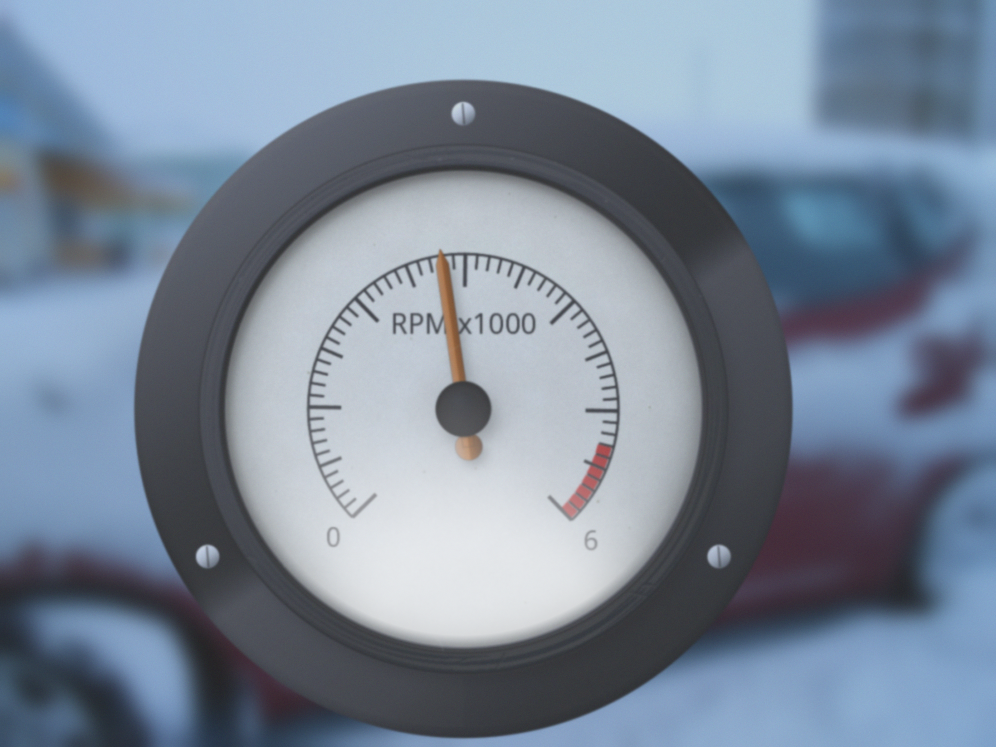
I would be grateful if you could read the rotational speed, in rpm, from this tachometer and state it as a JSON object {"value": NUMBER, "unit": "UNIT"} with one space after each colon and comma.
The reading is {"value": 2800, "unit": "rpm"}
